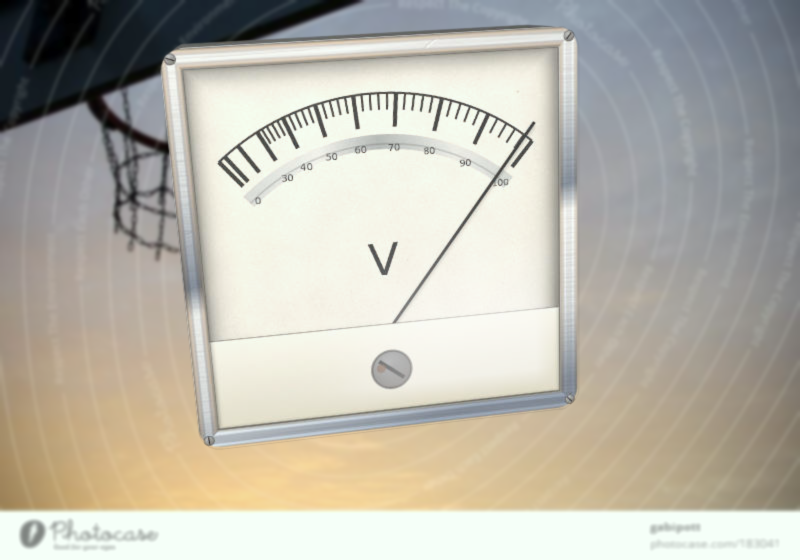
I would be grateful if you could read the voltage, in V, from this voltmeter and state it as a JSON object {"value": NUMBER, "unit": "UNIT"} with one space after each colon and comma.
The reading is {"value": 98, "unit": "V"}
